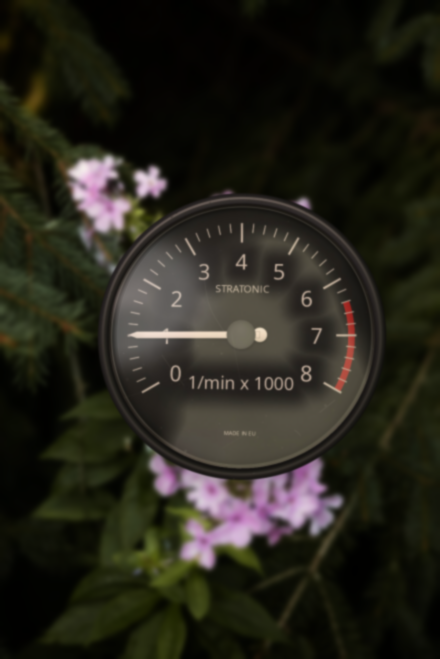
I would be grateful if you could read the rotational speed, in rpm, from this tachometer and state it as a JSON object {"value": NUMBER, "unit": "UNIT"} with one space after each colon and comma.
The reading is {"value": 1000, "unit": "rpm"}
